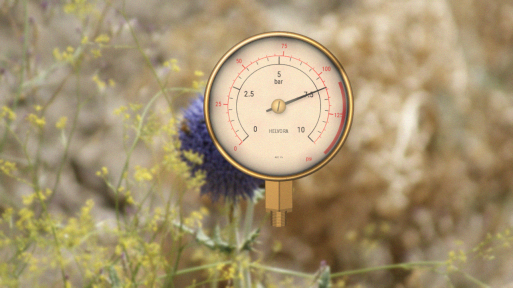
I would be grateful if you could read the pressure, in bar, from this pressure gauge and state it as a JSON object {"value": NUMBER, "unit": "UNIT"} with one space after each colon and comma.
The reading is {"value": 7.5, "unit": "bar"}
